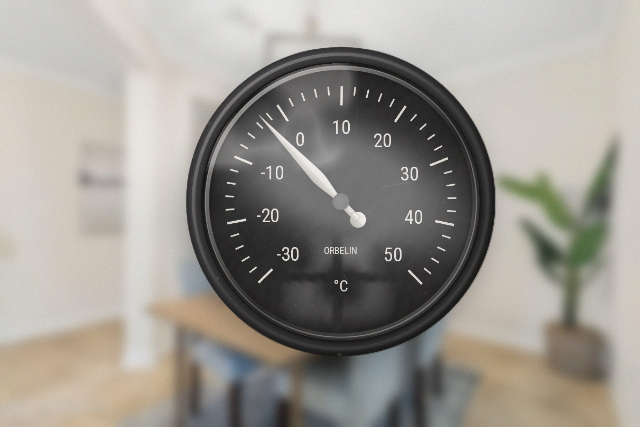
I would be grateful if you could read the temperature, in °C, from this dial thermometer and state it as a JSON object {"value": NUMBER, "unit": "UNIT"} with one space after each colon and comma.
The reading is {"value": -3, "unit": "°C"}
